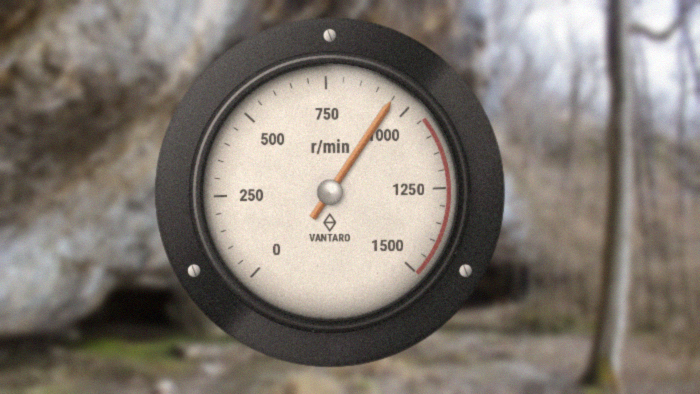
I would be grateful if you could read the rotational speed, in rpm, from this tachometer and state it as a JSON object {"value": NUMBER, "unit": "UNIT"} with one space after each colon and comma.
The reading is {"value": 950, "unit": "rpm"}
